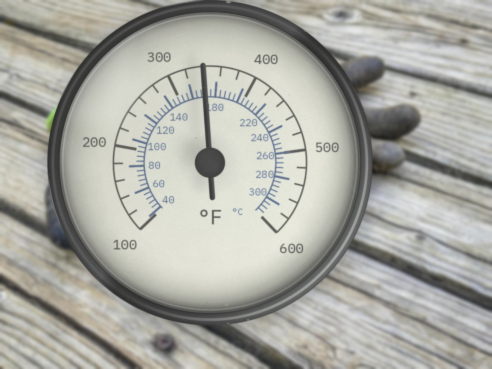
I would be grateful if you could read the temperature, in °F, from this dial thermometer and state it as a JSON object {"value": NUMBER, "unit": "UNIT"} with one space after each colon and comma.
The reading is {"value": 340, "unit": "°F"}
